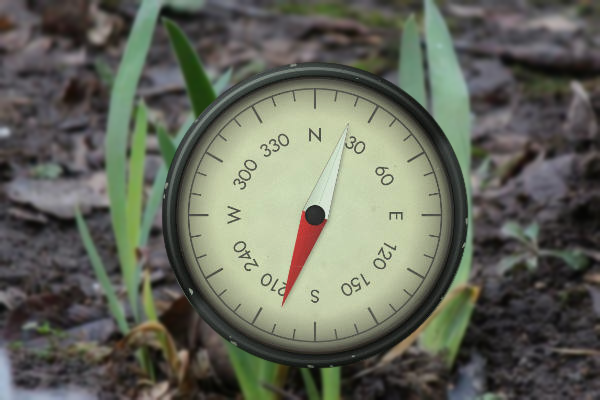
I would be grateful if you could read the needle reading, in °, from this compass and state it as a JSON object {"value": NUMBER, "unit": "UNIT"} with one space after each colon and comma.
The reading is {"value": 200, "unit": "°"}
